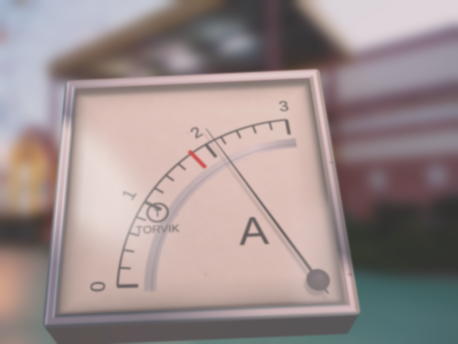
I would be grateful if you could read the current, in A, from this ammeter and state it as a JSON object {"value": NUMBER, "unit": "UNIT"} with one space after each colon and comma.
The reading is {"value": 2.1, "unit": "A"}
